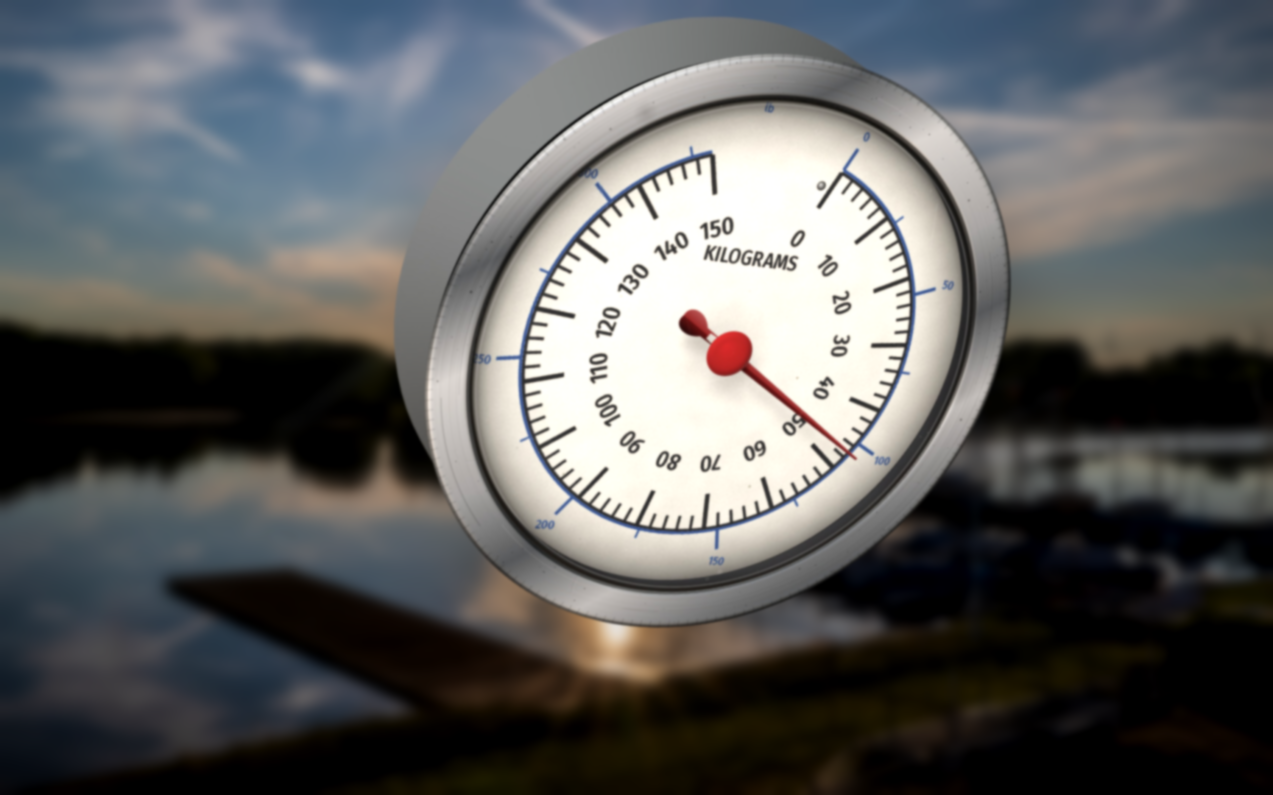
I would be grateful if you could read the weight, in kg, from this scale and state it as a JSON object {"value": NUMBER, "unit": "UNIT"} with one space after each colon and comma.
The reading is {"value": 47, "unit": "kg"}
